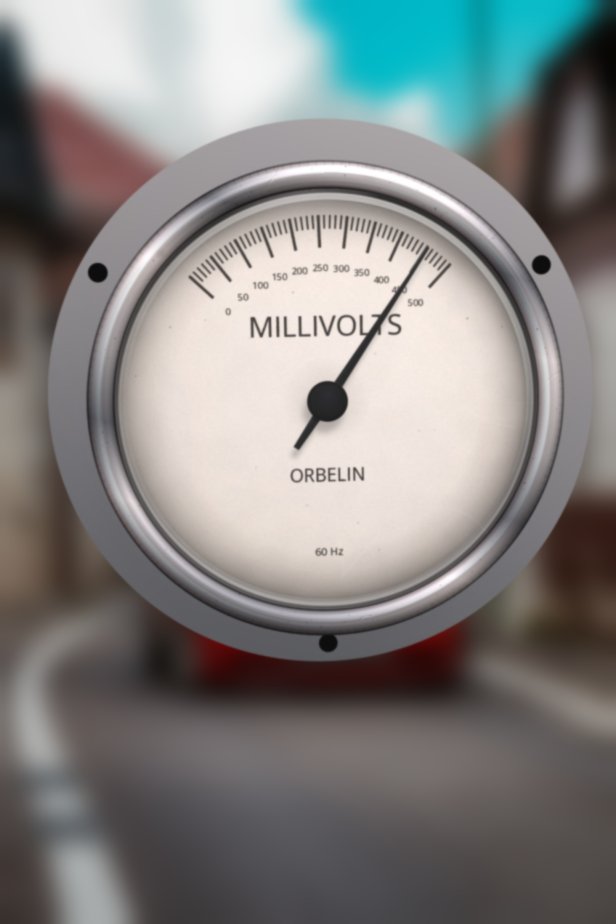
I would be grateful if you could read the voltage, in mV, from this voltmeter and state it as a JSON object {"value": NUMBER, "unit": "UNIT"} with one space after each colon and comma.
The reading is {"value": 450, "unit": "mV"}
